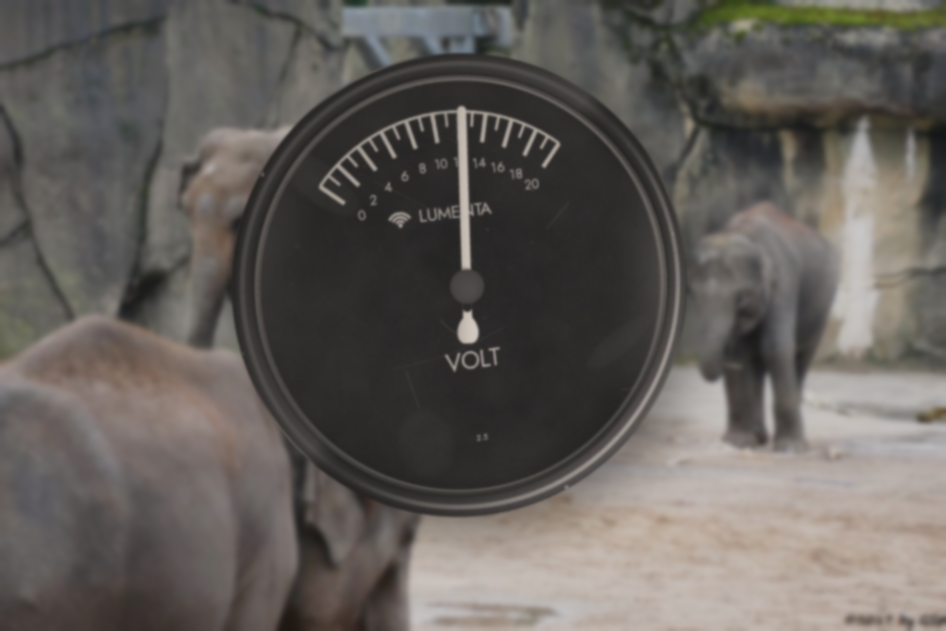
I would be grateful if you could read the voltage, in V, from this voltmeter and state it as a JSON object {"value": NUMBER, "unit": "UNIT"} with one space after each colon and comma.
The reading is {"value": 12, "unit": "V"}
